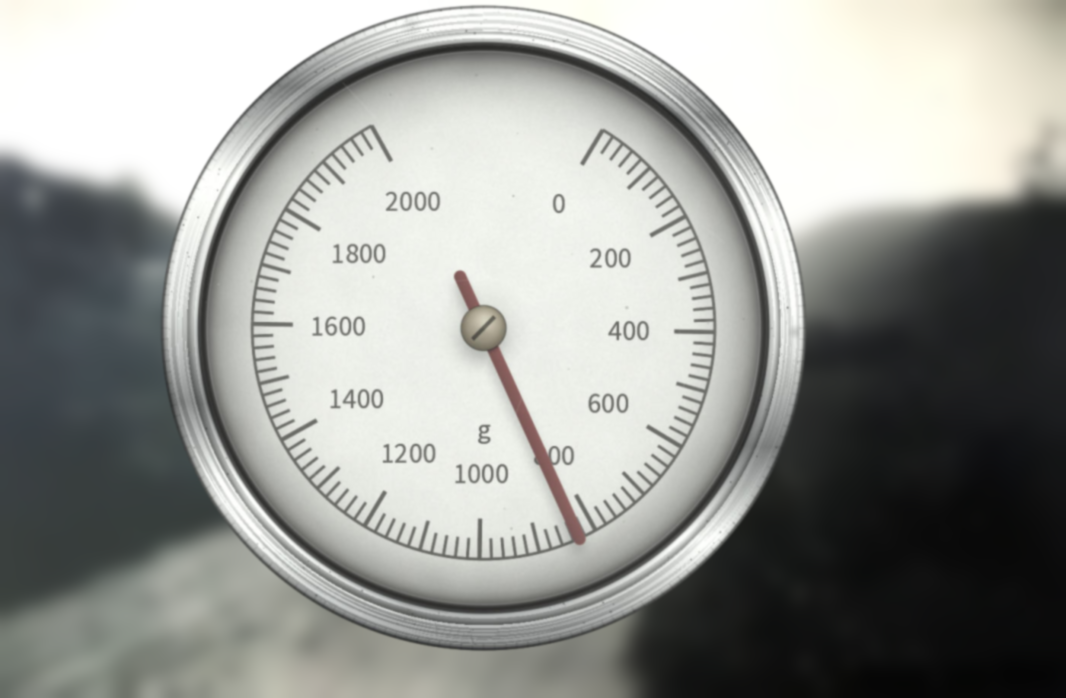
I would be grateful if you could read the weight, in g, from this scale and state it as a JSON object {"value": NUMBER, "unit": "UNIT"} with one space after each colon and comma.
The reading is {"value": 830, "unit": "g"}
